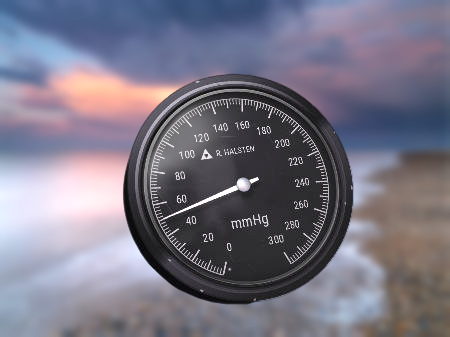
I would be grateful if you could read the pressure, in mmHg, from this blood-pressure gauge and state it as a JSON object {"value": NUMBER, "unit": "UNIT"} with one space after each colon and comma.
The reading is {"value": 50, "unit": "mmHg"}
